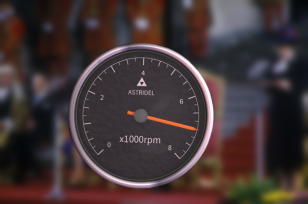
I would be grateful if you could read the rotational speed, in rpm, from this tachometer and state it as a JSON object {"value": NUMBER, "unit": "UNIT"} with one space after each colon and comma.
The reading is {"value": 7000, "unit": "rpm"}
